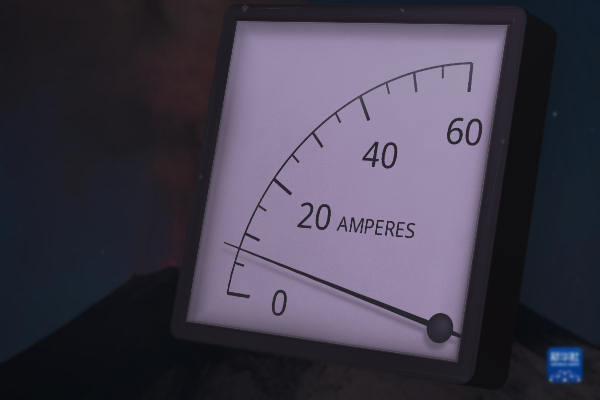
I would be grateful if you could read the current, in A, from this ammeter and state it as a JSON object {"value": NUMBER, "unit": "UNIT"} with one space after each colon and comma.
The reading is {"value": 7.5, "unit": "A"}
